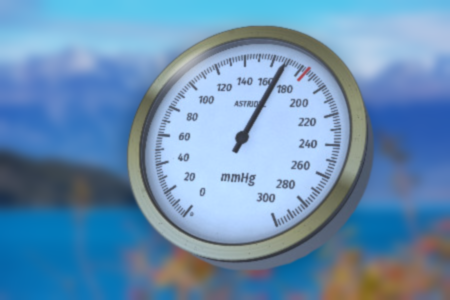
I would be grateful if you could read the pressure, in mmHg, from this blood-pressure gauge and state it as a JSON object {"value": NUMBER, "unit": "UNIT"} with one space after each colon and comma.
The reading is {"value": 170, "unit": "mmHg"}
